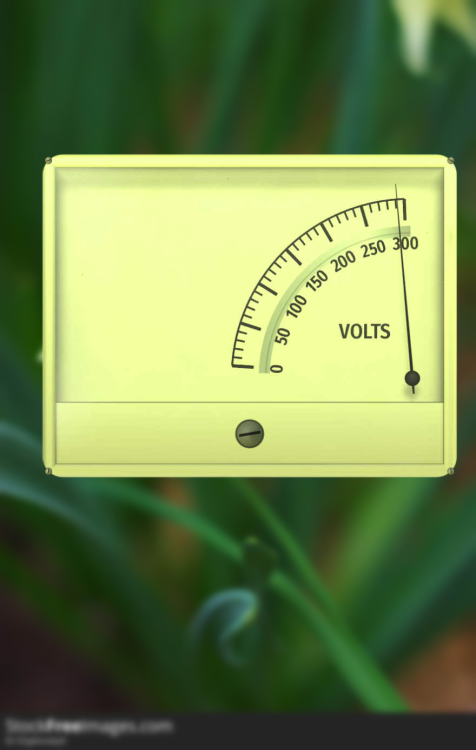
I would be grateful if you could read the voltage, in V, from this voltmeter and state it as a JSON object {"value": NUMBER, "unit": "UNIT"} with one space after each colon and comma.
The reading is {"value": 290, "unit": "V"}
